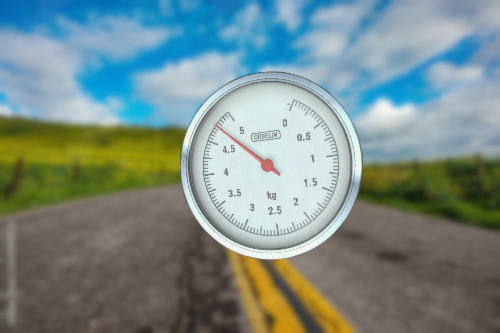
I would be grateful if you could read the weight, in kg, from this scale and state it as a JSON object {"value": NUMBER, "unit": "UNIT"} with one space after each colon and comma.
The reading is {"value": 4.75, "unit": "kg"}
